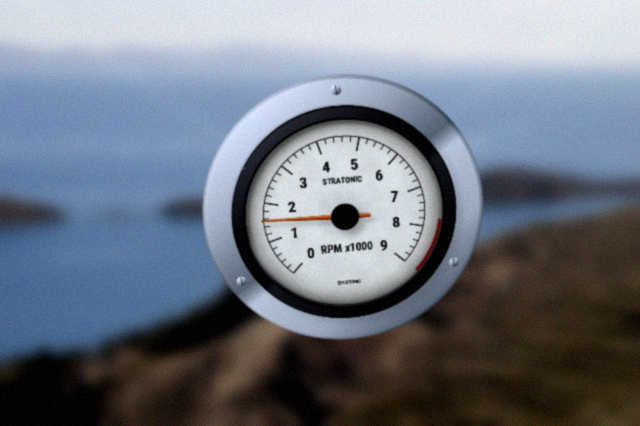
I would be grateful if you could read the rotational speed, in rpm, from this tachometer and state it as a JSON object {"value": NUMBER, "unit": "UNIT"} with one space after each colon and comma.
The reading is {"value": 1600, "unit": "rpm"}
